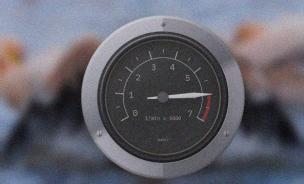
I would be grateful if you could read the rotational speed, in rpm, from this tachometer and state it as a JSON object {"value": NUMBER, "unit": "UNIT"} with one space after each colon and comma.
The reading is {"value": 6000, "unit": "rpm"}
